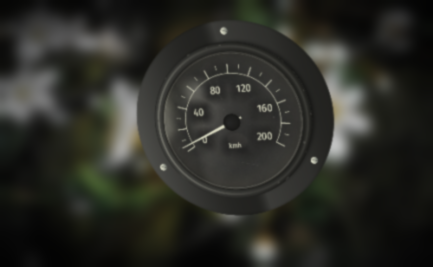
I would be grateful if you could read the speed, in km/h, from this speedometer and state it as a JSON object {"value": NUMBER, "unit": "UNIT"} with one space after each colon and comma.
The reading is {"value": 5, "unit": "km/h"}
